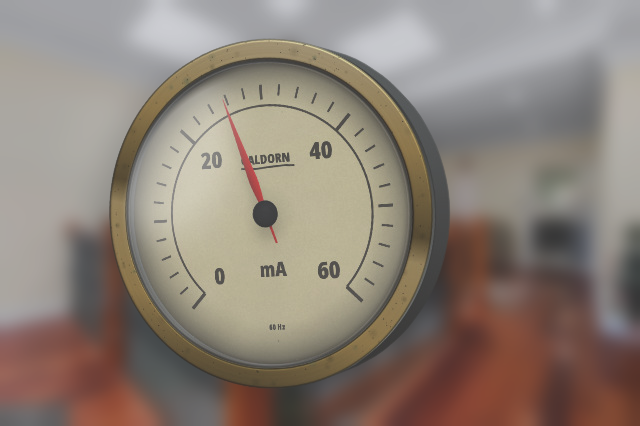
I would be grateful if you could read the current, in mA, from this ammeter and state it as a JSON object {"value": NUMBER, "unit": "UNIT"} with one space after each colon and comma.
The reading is {"value": 26, "unit": "mA"}
